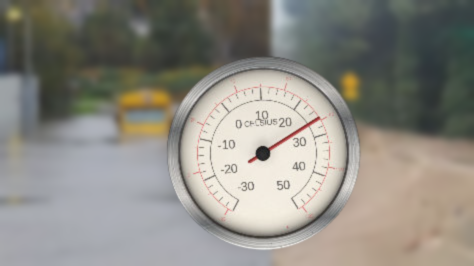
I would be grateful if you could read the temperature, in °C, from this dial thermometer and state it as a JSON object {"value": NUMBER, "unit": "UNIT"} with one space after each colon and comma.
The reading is {"value": 26, "unit": "°C"}
